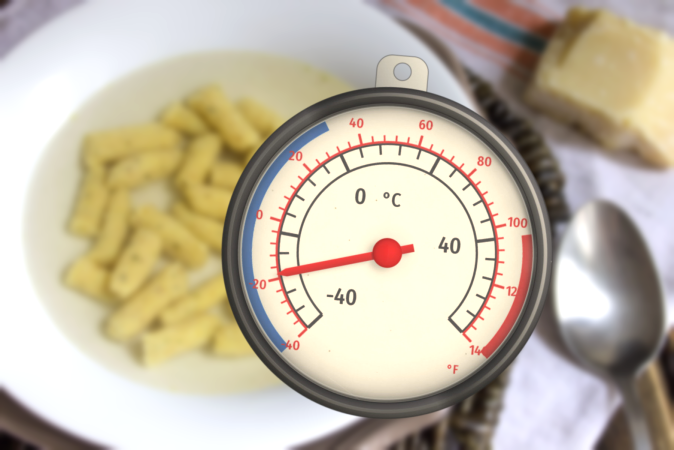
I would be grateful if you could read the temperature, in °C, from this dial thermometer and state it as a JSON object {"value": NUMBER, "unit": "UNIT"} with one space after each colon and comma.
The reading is {"value": -28, "unit": "°C"}
